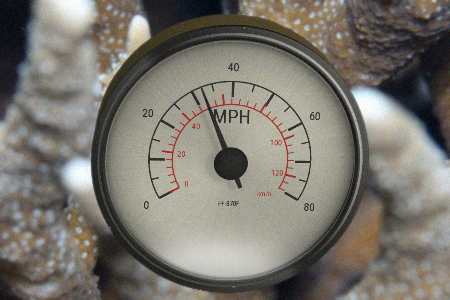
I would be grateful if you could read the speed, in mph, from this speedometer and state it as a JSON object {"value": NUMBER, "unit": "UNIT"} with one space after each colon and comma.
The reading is {"value": 32.5, "unit": "mph"}
